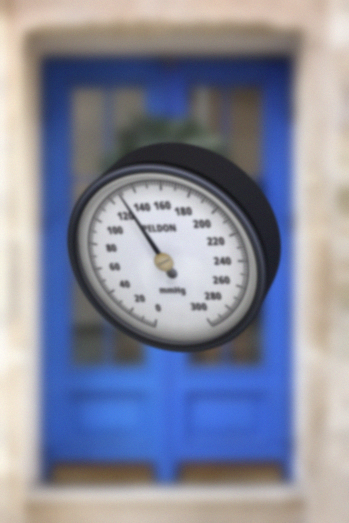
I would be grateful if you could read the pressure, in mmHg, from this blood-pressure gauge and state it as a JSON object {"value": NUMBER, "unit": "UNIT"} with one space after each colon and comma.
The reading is {"value": 130, "unit": "mmHg"}
